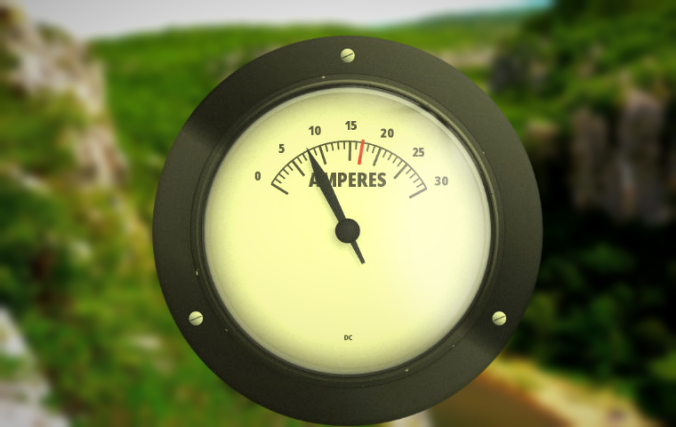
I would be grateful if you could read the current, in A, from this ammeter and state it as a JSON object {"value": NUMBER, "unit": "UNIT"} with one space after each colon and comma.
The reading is {"value": 8, "unit": "A"}
